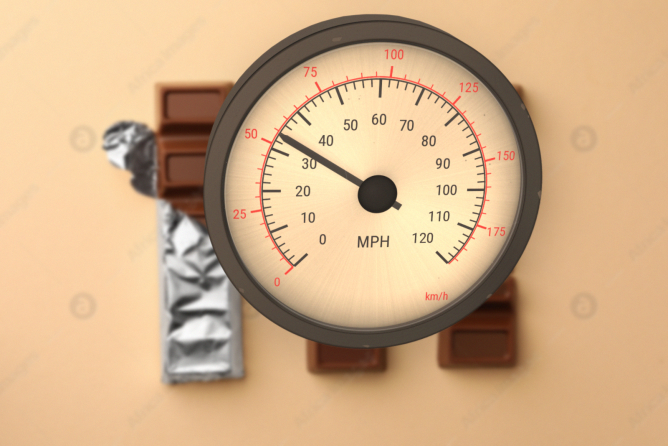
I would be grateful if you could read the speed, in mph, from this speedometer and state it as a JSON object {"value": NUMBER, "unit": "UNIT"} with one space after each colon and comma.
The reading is {"value": 34, "unit": "mph"}
